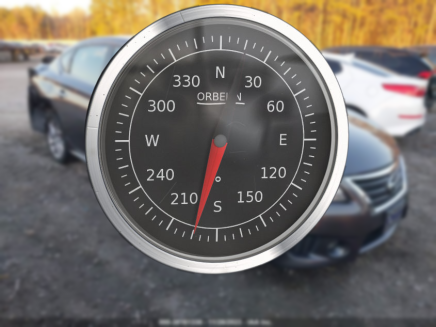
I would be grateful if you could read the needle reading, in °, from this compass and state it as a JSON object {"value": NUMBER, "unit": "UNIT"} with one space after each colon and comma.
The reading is {"value": 195, "unit": "°"}
